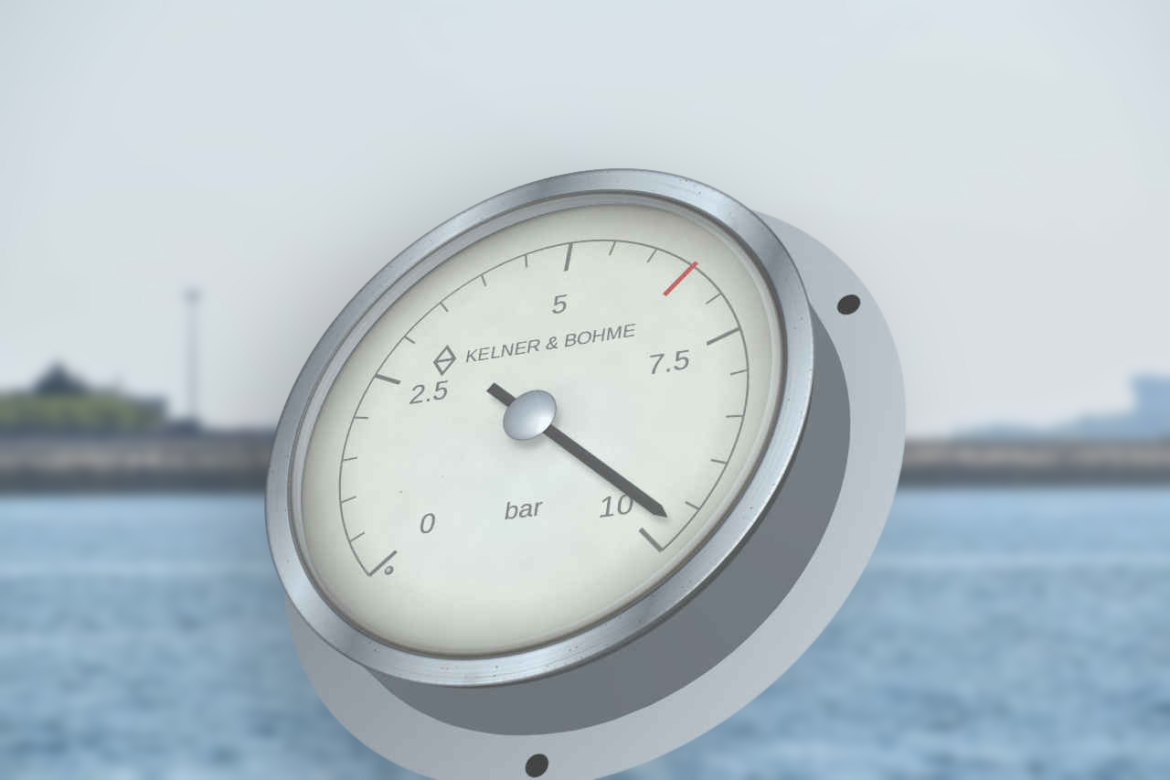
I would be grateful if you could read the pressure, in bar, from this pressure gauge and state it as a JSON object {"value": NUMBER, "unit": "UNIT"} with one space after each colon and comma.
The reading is {"value": 9.75, "unit": "bar"}
